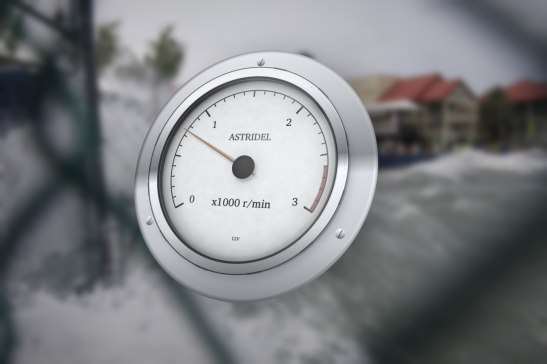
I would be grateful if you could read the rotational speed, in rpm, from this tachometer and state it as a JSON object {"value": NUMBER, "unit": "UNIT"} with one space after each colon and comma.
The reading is {"value": 750, "unit": "rpm"}
